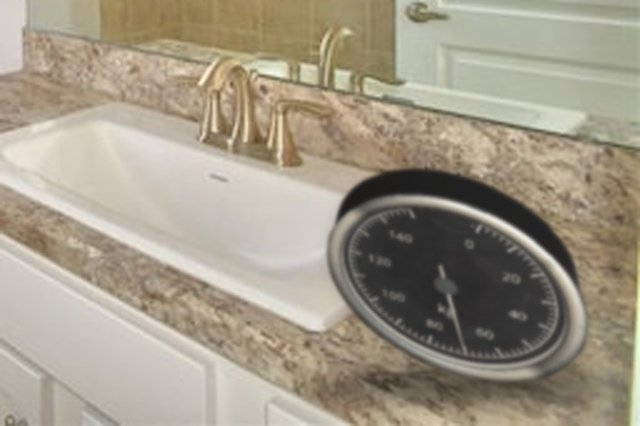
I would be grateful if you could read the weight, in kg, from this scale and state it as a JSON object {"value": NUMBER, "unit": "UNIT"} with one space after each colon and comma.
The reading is {"value": 70, "unit": "kg"}
